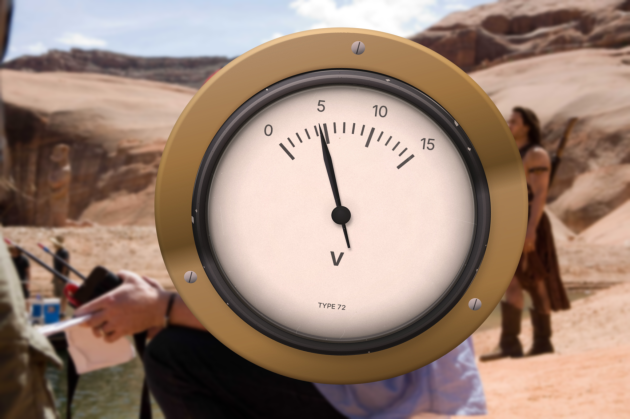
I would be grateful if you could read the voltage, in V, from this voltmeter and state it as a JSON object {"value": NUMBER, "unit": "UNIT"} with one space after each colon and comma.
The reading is {"value": 4.5, "unit": "V"}
